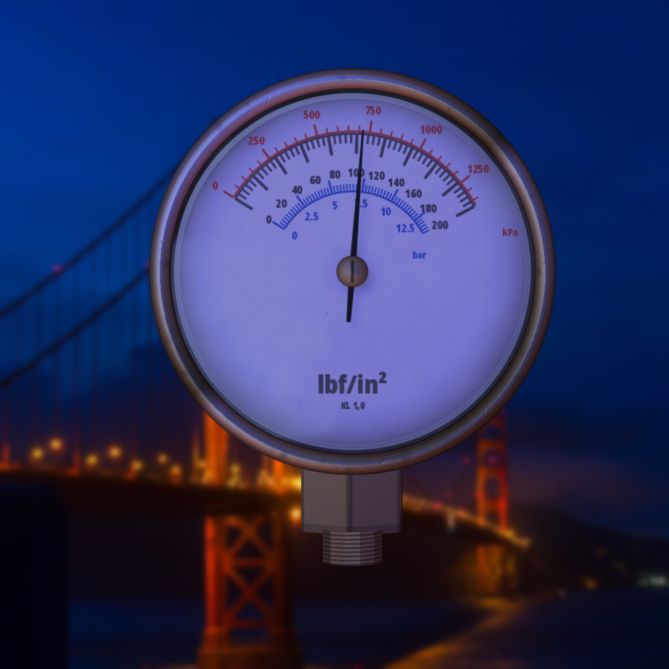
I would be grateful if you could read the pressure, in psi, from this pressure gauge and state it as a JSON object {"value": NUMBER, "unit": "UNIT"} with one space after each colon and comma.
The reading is {"value": 104, "unit": "psi"}
